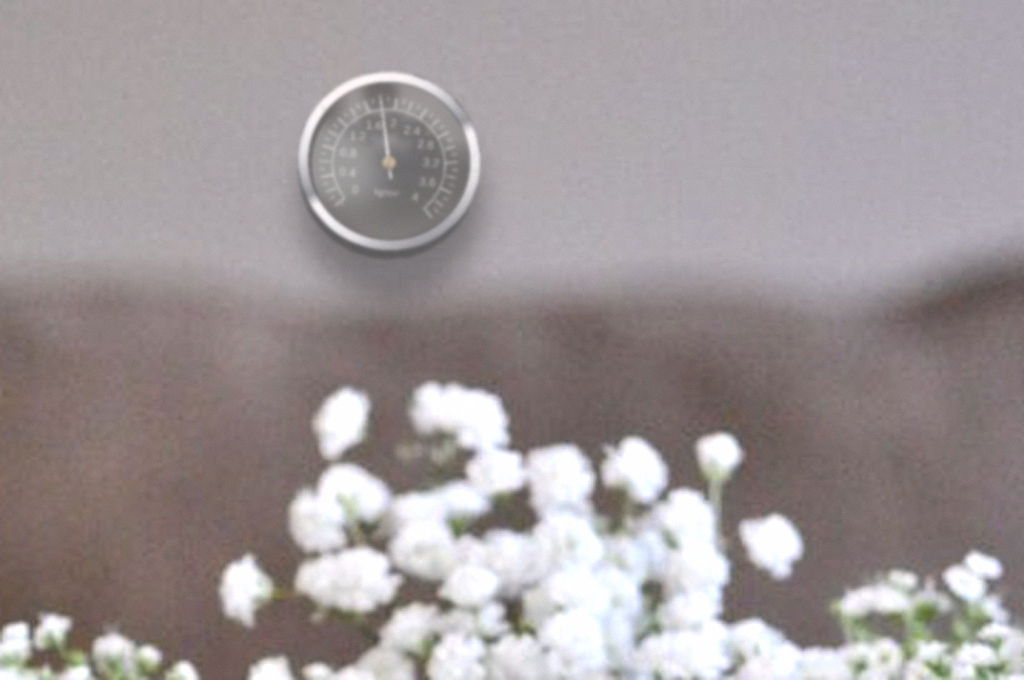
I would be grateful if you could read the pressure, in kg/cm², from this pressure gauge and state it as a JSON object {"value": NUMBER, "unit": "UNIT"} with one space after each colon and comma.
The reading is {"value": 1.8, "unit": "kg/cm²"}
